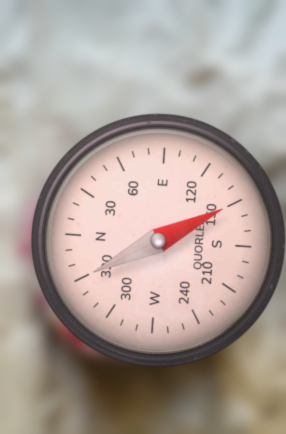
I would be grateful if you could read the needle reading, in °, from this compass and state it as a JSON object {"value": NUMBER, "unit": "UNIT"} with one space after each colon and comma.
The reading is {"value": 150, "unit": "°"}
